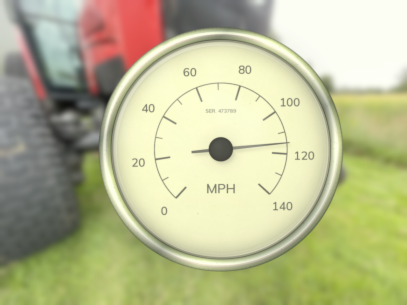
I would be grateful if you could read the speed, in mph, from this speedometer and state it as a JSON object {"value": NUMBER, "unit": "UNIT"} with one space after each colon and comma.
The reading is {"value": 115, "unit": "mph"}
